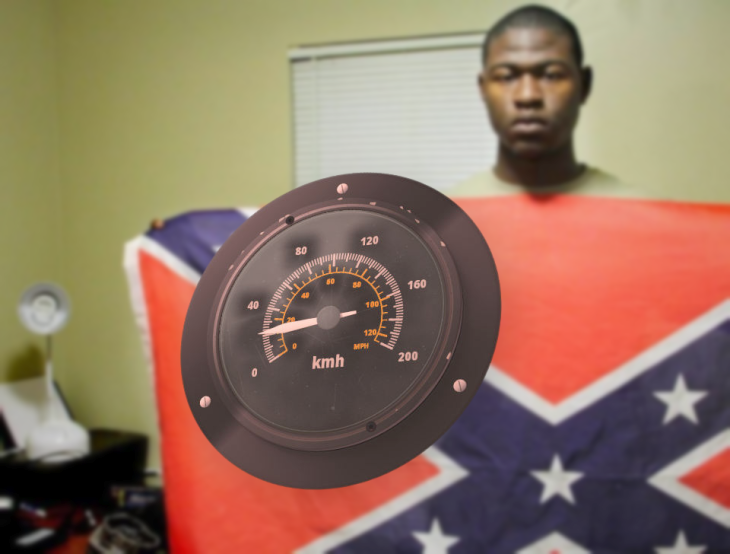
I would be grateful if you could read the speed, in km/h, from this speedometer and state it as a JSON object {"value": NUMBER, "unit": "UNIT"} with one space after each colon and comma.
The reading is {"value": 20, "unit": "km/h"}
